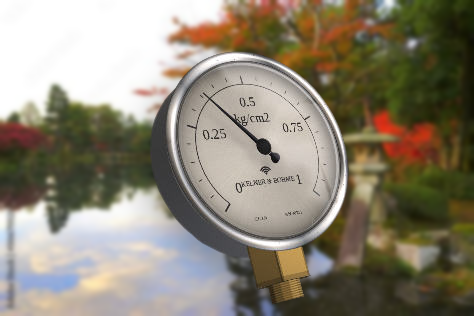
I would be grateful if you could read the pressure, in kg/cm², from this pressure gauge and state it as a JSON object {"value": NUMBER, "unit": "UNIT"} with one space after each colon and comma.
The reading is {"value": 0.35, "unit": "kg/cm²"}
